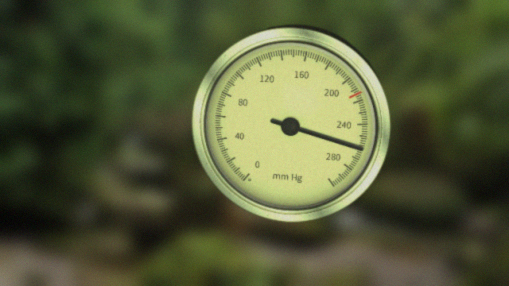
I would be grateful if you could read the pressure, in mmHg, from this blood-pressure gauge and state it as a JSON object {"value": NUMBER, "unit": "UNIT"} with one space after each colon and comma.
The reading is {"value": 260, "unit": "mmHg"}
